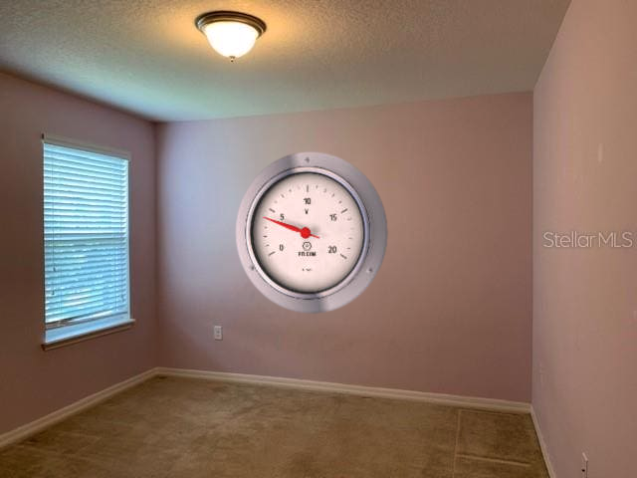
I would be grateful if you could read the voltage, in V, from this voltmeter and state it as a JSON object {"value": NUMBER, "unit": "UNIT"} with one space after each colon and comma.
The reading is {"value": 4, "unit": "V"}
